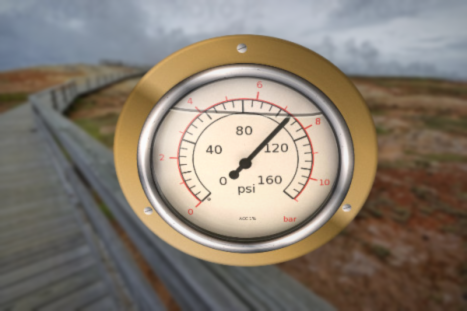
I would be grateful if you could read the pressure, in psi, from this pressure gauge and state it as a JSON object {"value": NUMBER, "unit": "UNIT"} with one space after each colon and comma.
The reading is {"value": 105, "unit": "psi"}
